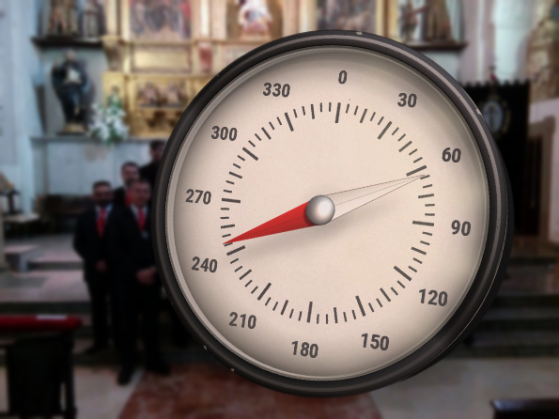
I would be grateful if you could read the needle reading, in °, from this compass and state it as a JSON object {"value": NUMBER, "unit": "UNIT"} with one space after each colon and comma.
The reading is {"value": 245, "unit": "°"}
